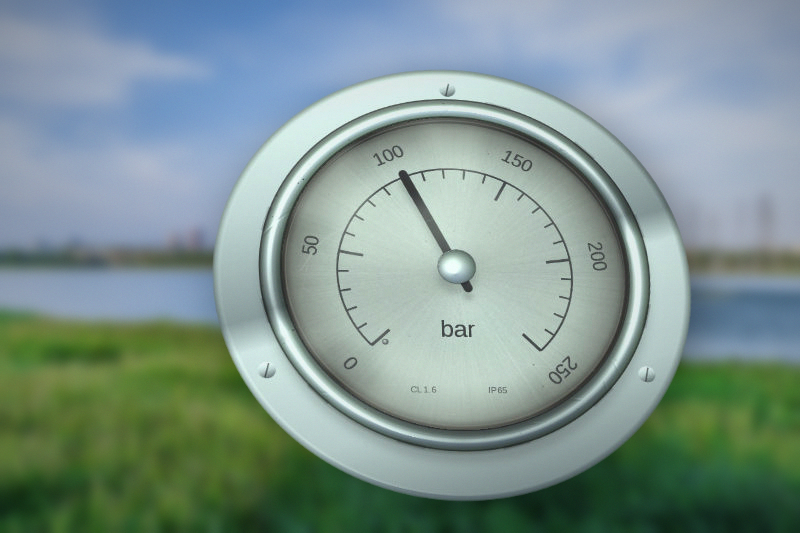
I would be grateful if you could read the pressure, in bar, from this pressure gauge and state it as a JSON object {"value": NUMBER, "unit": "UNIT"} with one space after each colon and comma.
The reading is {"value": 100, "unit": "bar"}
